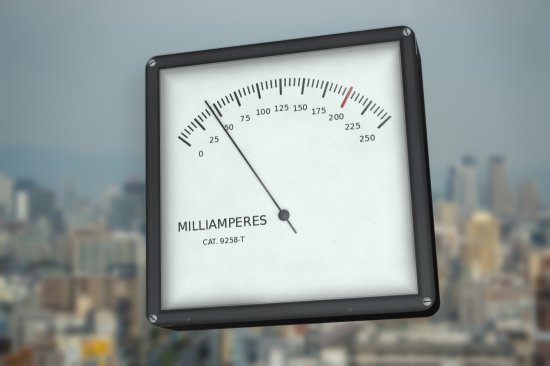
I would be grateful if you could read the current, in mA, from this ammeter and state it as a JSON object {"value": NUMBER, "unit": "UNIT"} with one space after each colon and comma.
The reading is {"value": 45, "unit": "mA"}
